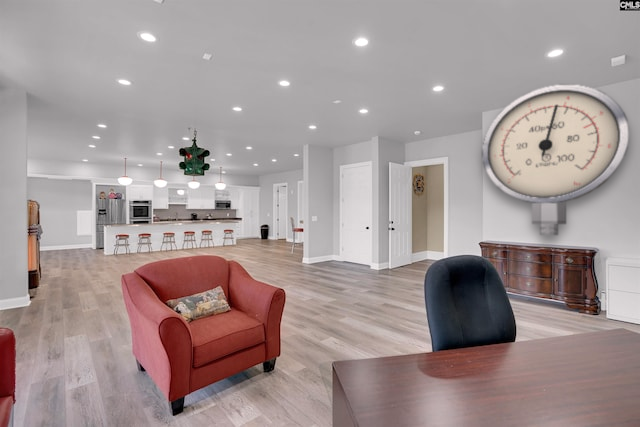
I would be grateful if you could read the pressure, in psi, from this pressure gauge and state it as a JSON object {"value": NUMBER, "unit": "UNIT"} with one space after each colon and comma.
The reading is {"value": 55, "unit": "psi"}
